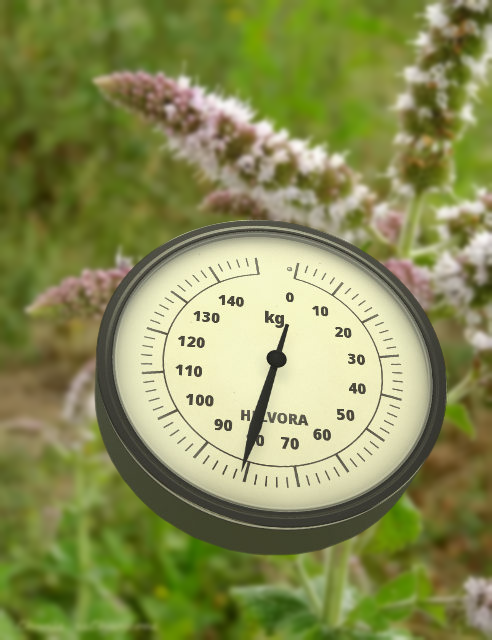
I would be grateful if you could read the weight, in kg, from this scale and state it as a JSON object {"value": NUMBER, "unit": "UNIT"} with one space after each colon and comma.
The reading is {"value": 81, "unit": "kg"}
